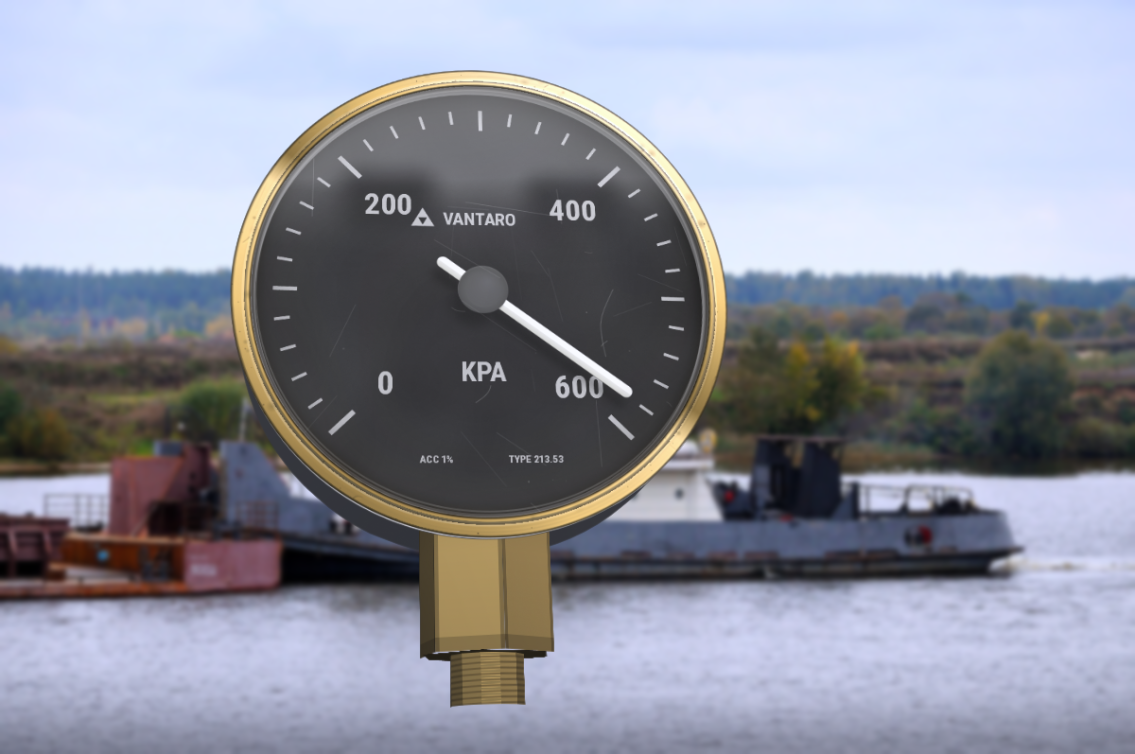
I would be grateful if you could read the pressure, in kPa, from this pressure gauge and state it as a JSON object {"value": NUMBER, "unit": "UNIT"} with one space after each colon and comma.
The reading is {"value": 580, "unit": "kPa"}
